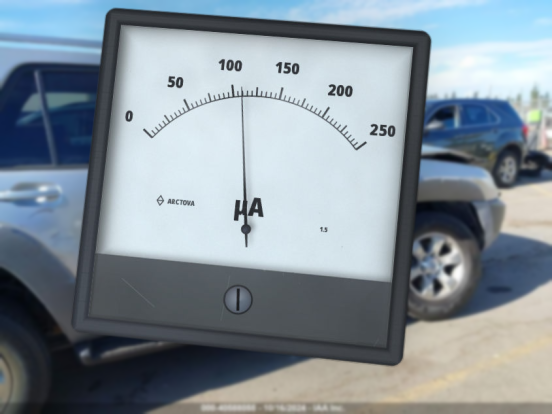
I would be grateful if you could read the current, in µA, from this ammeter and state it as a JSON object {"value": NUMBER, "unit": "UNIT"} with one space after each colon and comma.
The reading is {"value": 110, "unit": "µA"}
